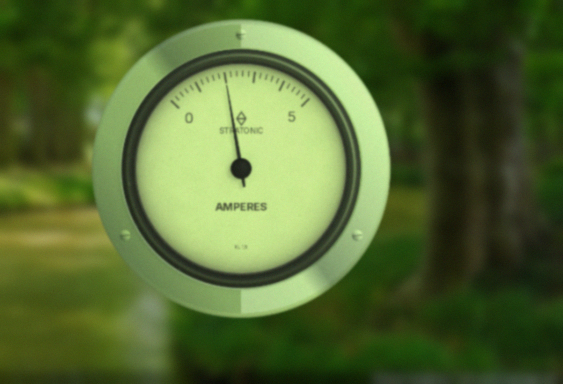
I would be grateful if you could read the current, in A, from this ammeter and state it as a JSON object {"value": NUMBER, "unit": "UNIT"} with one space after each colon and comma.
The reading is {"value": 2, "unit": "A"}
